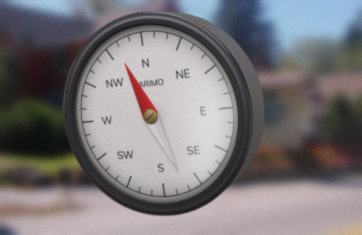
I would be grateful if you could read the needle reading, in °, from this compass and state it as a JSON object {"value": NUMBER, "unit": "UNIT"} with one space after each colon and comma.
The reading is {"value": 340, "unit": "°"}
